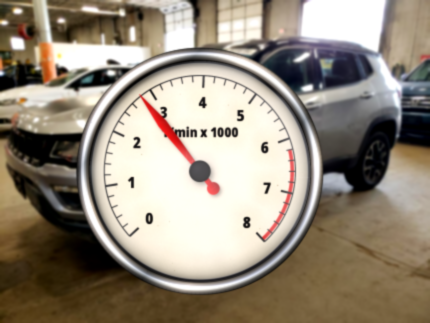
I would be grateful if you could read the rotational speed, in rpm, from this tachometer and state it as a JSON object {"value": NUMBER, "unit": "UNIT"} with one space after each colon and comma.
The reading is {"value": 2800, "unit": "rpm"}
